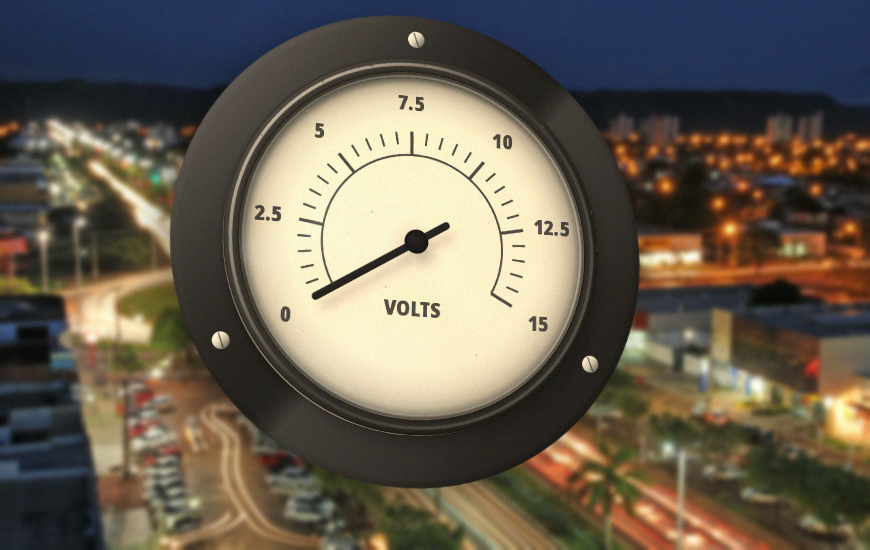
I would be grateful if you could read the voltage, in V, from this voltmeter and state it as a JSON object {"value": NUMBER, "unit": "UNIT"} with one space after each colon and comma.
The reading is {"value": 0, "unit": "V"}
